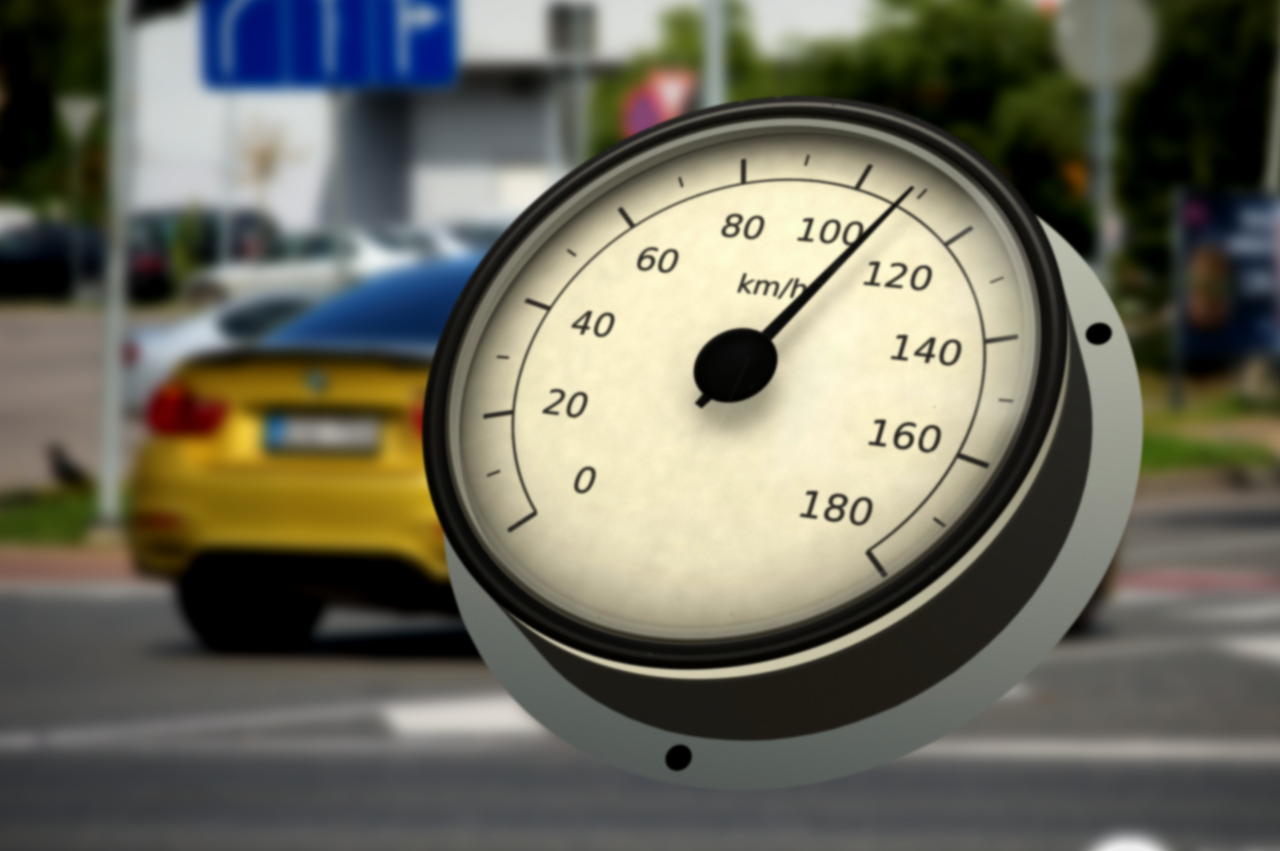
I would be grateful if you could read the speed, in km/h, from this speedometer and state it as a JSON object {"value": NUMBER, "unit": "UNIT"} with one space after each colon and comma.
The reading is {"value": 110, "unit": "km/h"}
